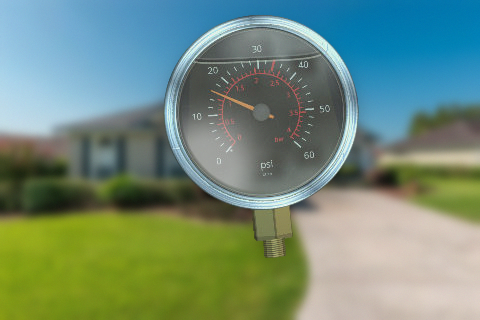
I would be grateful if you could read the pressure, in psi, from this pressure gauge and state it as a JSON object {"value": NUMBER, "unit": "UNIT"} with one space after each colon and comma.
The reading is {"value": 16, "unit": "psi"}
